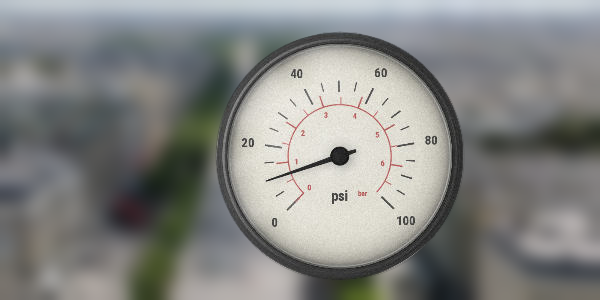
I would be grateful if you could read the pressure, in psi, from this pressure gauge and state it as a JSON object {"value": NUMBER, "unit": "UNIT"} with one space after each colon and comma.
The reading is {"value": 10, "unit": "psi"}
